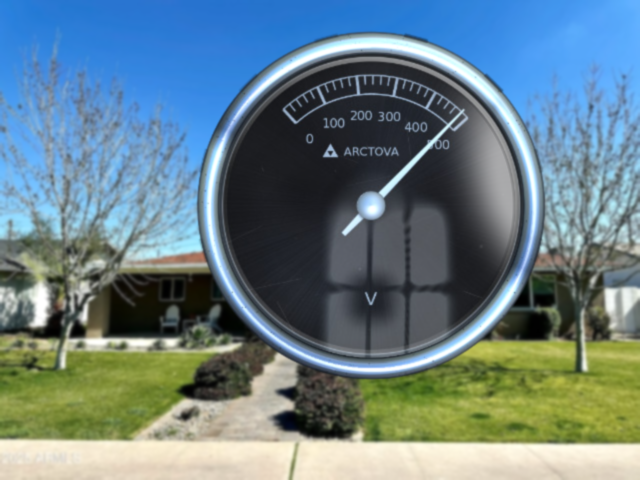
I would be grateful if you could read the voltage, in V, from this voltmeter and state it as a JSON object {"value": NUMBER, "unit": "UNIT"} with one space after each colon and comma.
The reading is {"value": 480, "unit": "V"}
